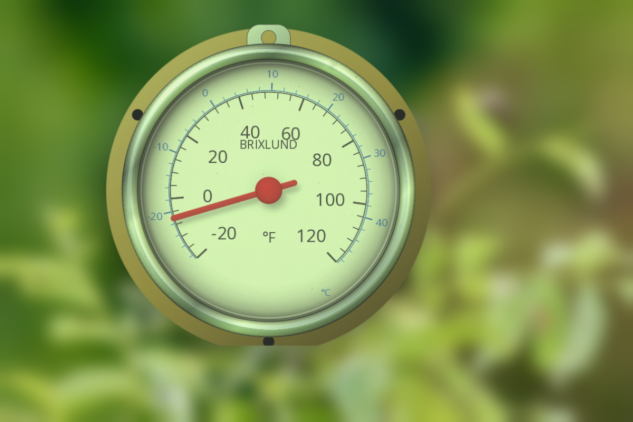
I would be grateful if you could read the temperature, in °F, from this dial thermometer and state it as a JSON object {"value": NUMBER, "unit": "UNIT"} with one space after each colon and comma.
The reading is {"value": -6, "unit": "°F"}
